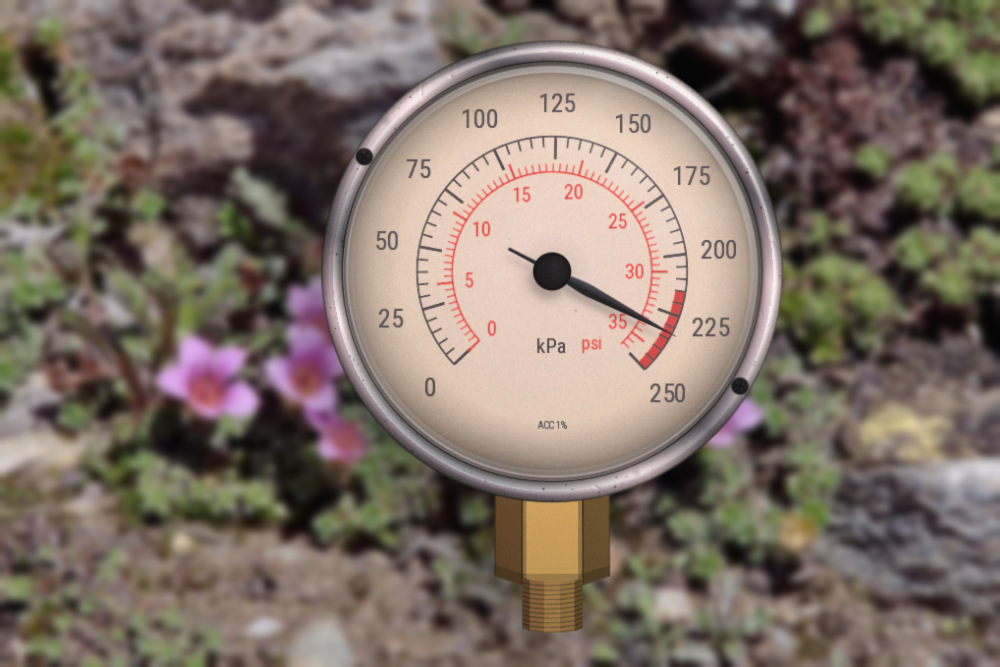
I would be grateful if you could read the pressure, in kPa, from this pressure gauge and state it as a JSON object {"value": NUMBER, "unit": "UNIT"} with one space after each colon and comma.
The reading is {"value": 232.5, "unit": "kPa"}
